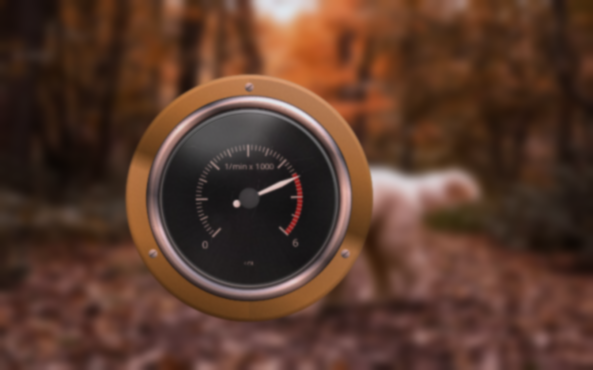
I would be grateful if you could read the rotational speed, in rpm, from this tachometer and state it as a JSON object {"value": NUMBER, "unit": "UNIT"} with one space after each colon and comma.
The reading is {"value": 4500, "unit": "rpm"}
